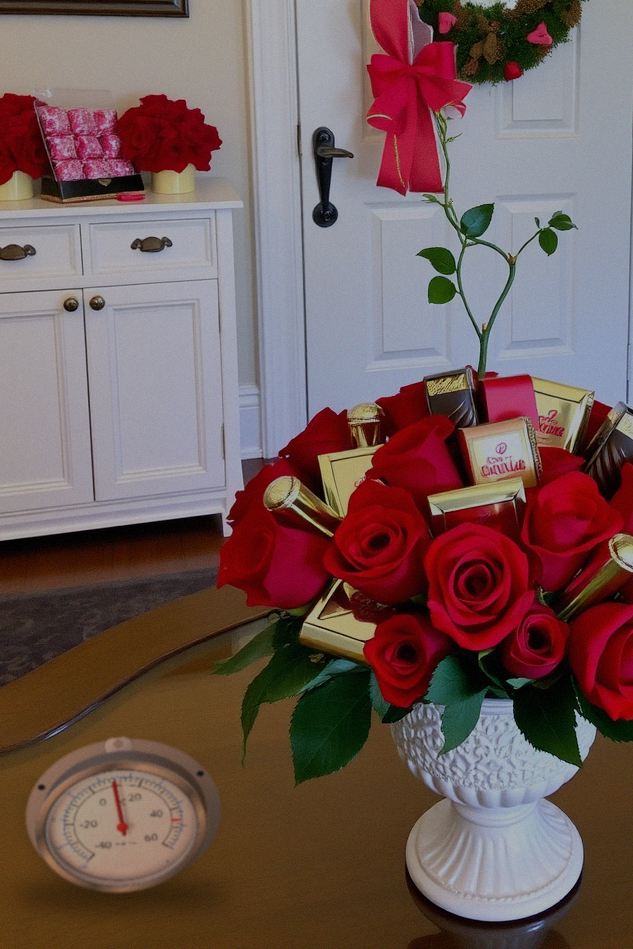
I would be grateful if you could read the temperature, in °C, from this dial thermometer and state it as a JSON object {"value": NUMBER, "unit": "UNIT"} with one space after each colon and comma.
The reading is {"value": 10, "unit": "°C"}
